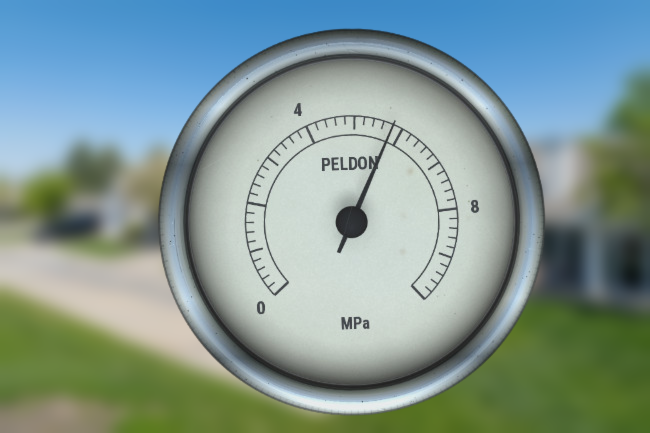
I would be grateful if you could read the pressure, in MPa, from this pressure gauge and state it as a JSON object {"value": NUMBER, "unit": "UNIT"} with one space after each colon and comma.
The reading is {"value": 5.8, "unit": "MPa"}
